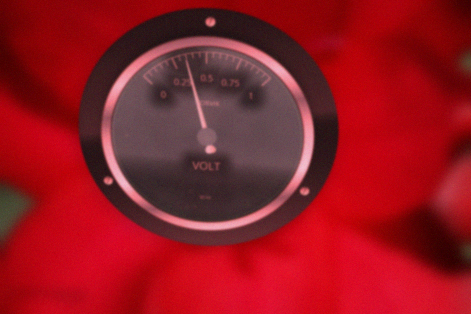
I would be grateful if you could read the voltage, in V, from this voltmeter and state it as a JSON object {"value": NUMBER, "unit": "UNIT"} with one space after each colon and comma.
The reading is {"value": 0.35, "unit": "V"}
